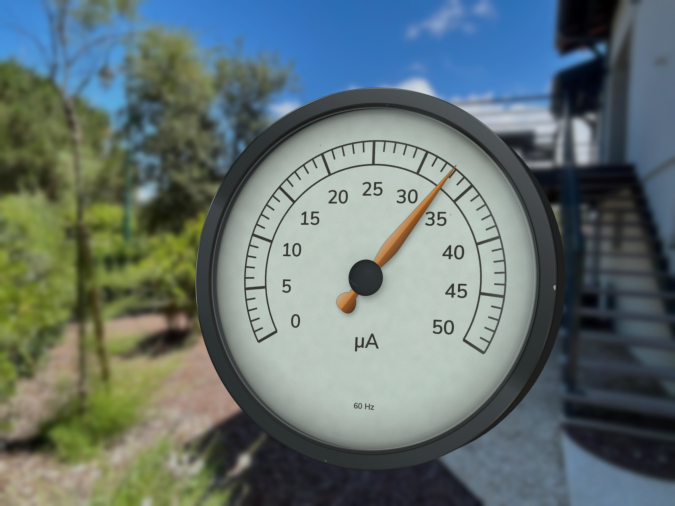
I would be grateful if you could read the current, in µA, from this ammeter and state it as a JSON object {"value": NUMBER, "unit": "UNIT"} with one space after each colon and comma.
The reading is {"value": 33, "unit": "µA"}
